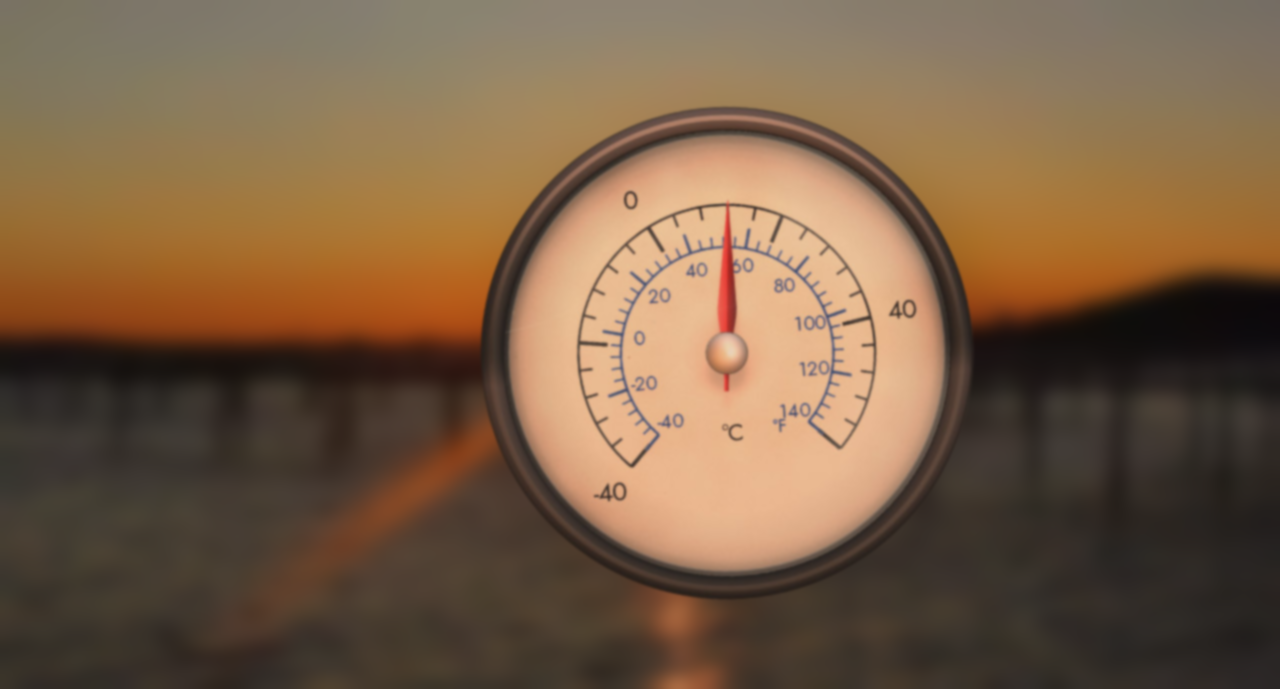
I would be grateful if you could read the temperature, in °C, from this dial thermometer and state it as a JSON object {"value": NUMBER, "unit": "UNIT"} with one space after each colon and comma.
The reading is {"value": 12, "unit": "°C"}
